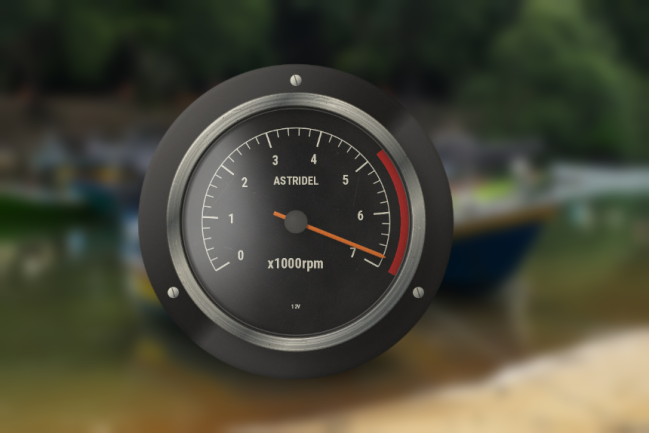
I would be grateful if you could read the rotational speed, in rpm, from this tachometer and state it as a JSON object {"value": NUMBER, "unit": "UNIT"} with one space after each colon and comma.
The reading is {"value": 6800, "unit": "rpm"}
